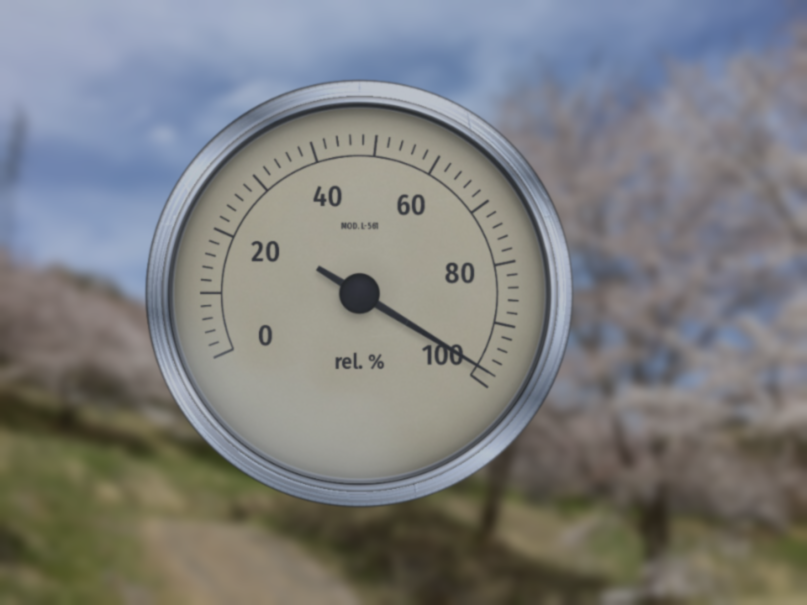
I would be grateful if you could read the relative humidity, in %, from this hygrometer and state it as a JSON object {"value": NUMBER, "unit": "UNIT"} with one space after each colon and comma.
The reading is {"value": 98, "unit": "%"}
